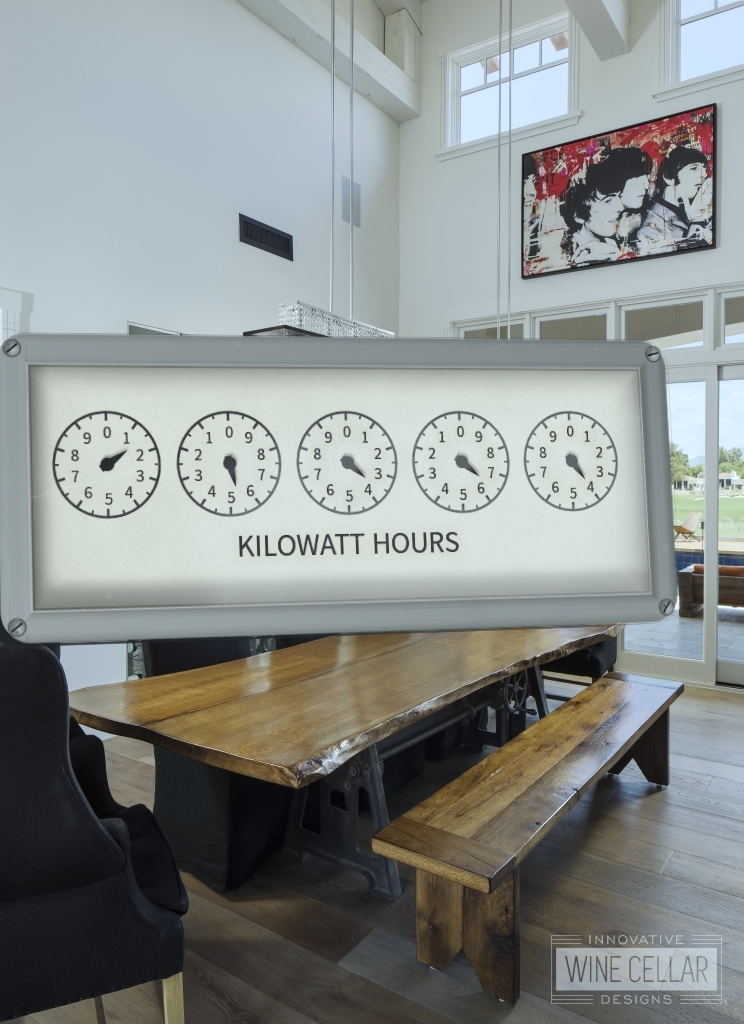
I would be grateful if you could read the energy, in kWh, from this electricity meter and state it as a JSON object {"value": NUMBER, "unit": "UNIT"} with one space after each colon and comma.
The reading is {"value": 15364, "unit": "kWh"}
